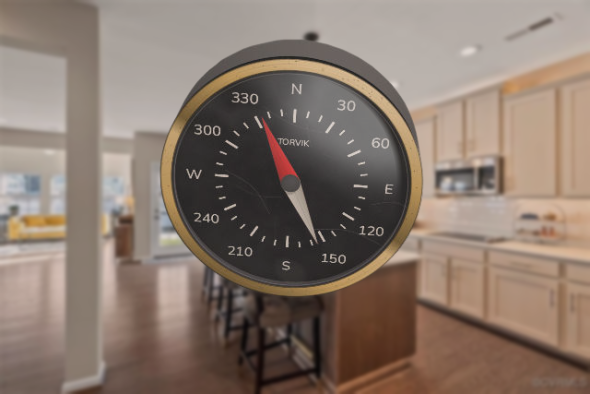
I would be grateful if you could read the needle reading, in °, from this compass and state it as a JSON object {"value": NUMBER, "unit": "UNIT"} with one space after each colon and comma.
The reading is {"value": 335, "unit": "°"}
